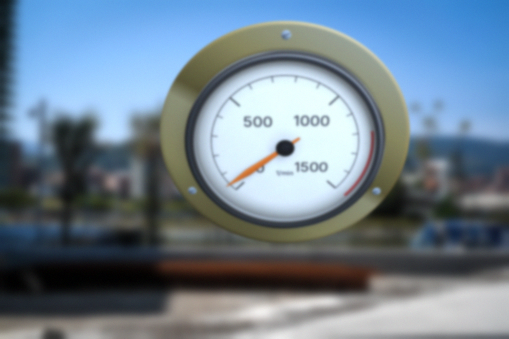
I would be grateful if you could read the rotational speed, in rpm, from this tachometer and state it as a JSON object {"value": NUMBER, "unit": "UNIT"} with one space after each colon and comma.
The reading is {"value": 50, "unit": "rpm"}
